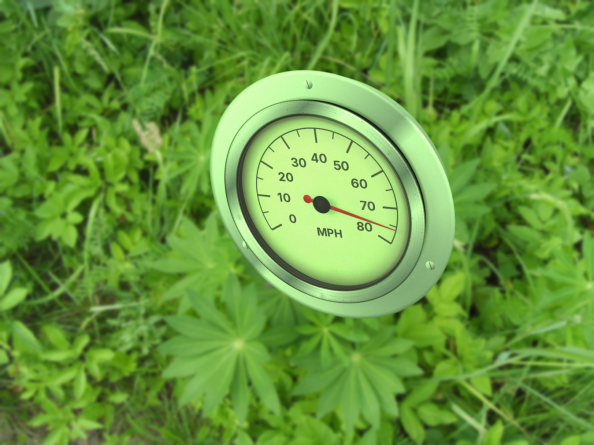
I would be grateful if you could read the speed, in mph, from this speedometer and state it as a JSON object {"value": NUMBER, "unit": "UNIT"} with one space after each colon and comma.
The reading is {"value": 75, "unit": "mph"}
